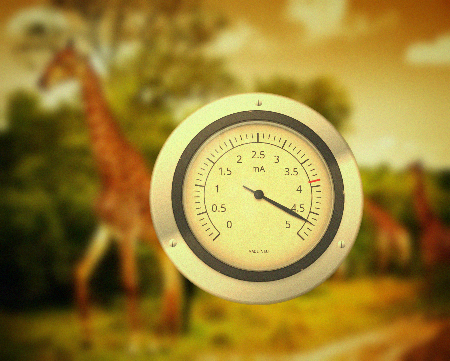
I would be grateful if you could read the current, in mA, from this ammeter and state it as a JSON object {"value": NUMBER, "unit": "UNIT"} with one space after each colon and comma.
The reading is {"value": 4.7, "unit": "mA"}
